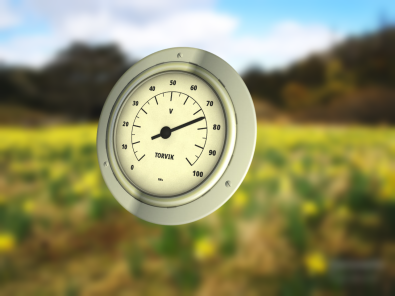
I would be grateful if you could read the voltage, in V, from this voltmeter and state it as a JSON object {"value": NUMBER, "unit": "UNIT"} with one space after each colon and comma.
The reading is {"value": 75, "unit": "V"}
